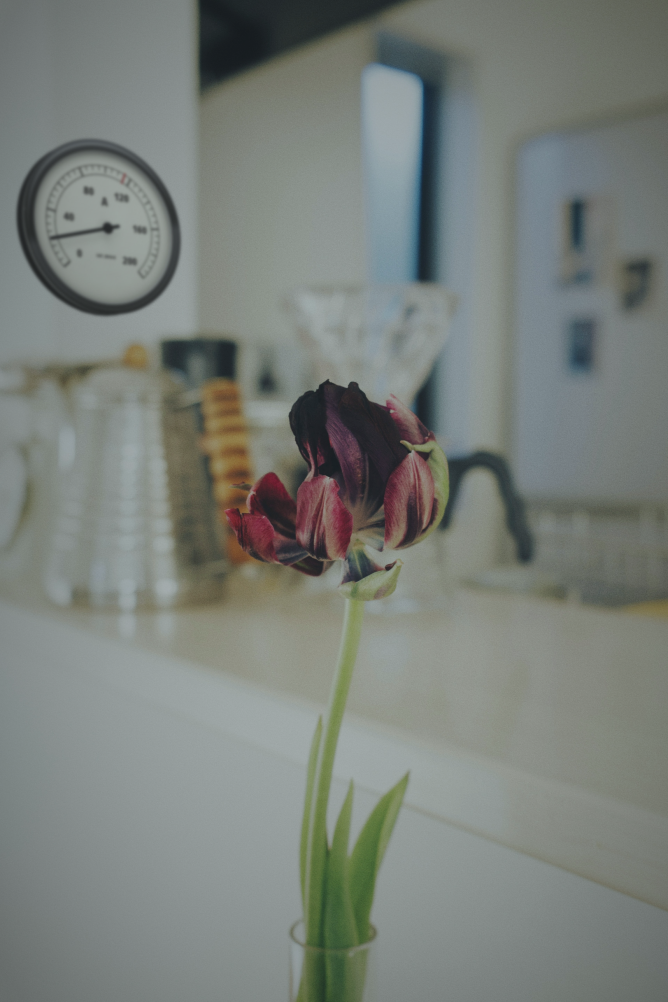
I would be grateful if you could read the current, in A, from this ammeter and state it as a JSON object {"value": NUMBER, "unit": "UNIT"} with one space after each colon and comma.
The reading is {"value": 20, "unit": "A"}
